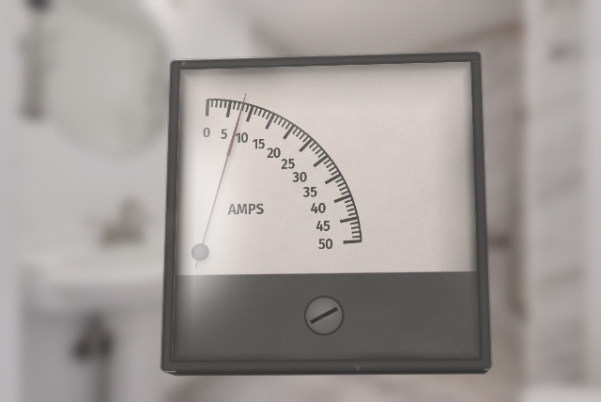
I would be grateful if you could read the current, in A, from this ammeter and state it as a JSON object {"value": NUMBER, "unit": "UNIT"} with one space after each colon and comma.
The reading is {"value": 8, "unit": "A"}
